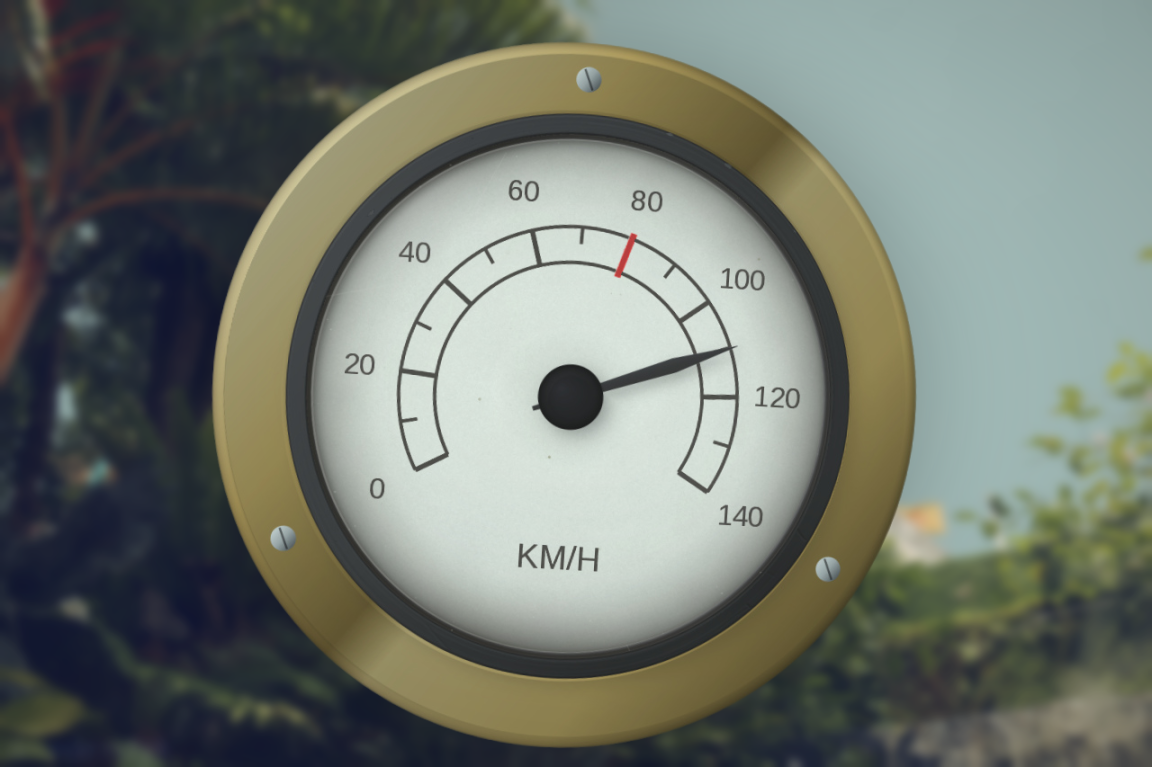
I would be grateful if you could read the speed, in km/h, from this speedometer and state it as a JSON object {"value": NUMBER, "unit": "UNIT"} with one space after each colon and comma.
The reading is {"value": 110, "unit": "km/h"}
